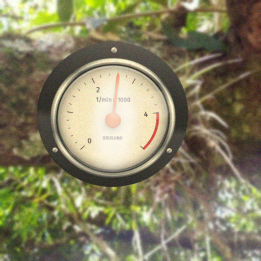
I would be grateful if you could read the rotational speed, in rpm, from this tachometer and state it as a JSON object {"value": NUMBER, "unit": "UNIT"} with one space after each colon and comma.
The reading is {"value": 2600, "unit": "rpm"}
